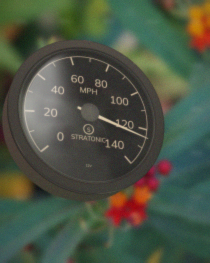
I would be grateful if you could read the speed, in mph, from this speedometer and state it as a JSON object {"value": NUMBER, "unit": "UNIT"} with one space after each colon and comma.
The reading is {"value": 125, "unit": "mph"}
